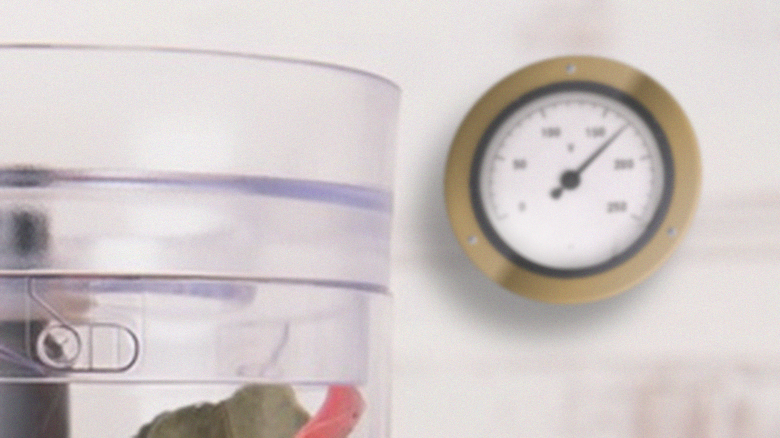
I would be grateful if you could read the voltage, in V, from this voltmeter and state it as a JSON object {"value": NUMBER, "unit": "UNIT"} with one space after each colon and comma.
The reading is {"value": 170, "unit": "V"}
